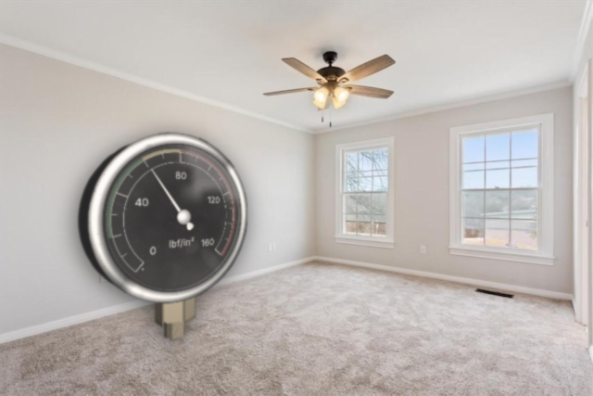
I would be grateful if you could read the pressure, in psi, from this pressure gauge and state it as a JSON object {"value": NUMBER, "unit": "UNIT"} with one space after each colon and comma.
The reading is {"value": 60, "unit": "psi"}
